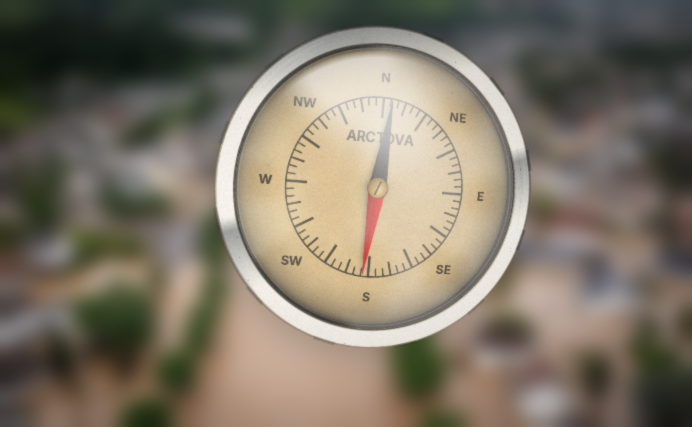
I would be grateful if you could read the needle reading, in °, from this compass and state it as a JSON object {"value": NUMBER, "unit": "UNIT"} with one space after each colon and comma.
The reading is {"value": 185, "unit": "°"}
